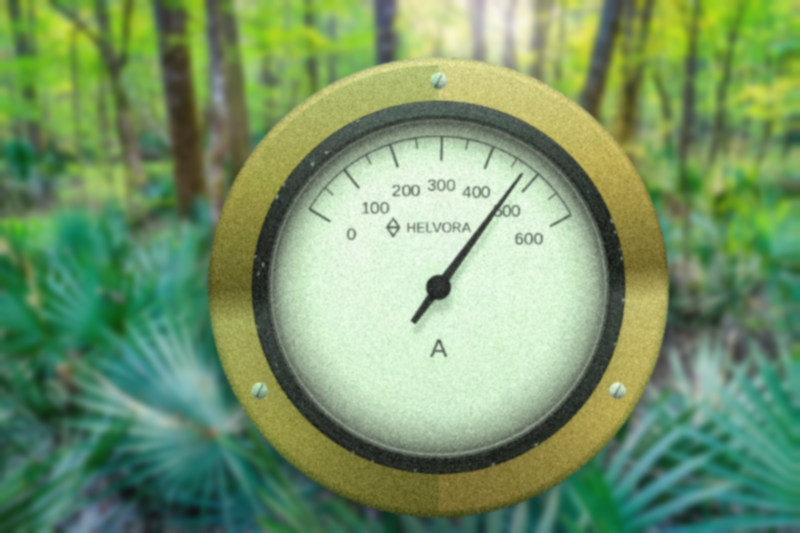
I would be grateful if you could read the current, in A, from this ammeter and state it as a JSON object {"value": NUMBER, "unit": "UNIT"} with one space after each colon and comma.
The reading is {"value": 475, "unit": "A"}
